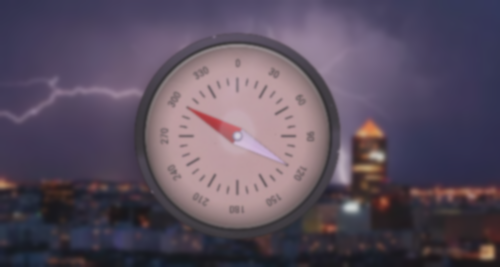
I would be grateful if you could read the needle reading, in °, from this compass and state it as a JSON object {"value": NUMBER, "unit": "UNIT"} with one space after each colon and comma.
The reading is {"value": 300, "unit": "°"}
